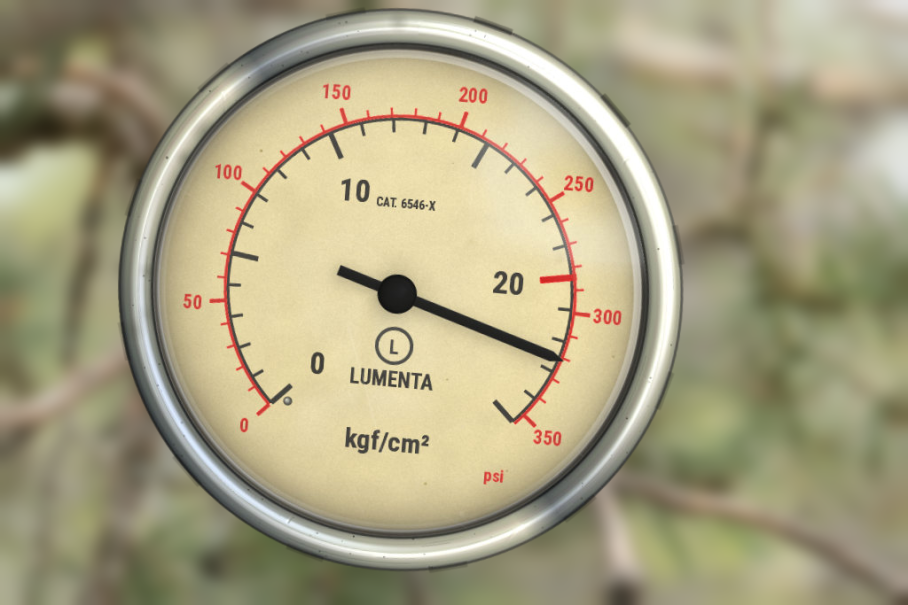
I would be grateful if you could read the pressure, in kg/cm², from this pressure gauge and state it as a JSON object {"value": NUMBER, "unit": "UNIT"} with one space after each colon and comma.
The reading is {"value": 22.5, "unit": "kg/cm²"}
